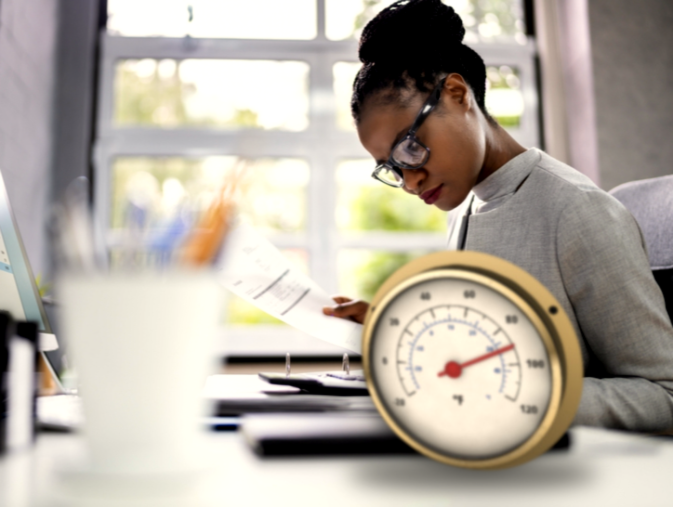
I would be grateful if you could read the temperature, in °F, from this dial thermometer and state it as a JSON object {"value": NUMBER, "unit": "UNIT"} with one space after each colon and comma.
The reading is {"value": 90, "unit": "°F"}
